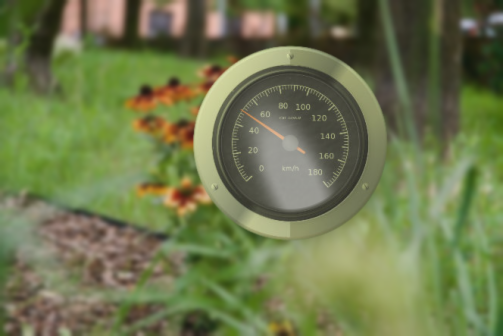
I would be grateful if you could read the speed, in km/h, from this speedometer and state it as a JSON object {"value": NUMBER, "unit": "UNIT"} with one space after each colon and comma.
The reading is {"value": 50, "unit": "km/h"}
